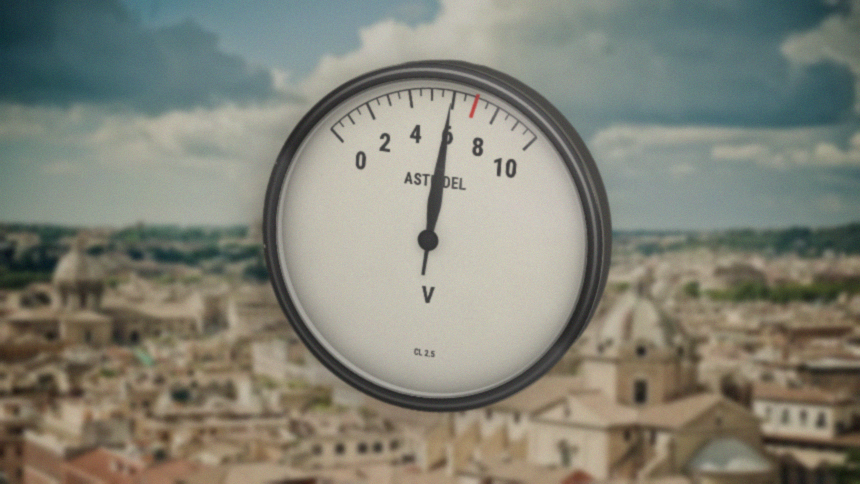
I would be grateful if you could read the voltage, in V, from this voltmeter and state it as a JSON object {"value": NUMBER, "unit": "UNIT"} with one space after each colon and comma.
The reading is {"value": 6, "unit": "V"}
